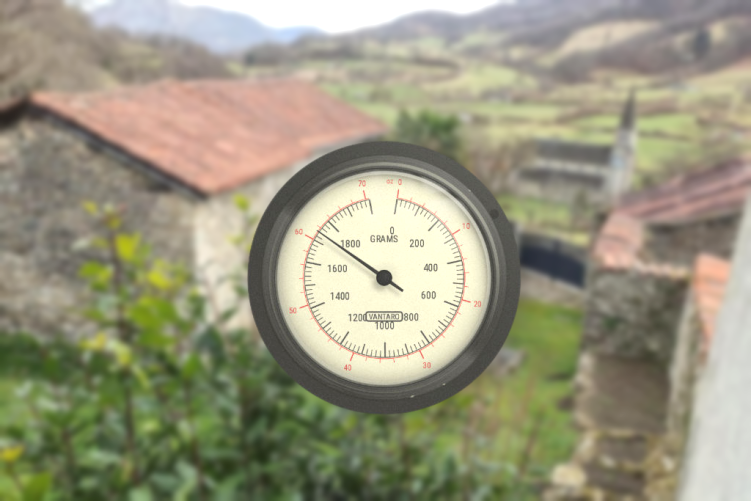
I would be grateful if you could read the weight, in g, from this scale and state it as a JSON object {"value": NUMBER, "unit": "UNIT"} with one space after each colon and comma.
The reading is {"value": 1740, "unit": "g"}
